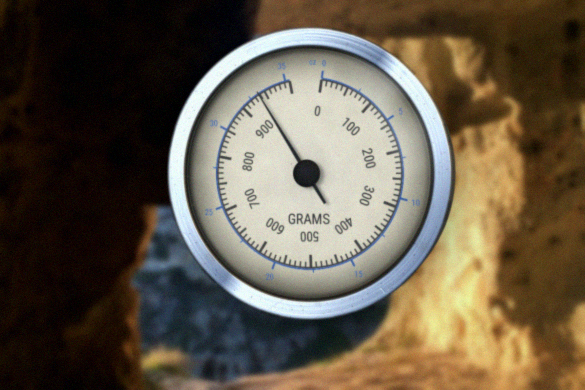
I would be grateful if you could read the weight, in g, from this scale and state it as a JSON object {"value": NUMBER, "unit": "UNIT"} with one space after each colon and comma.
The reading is {"value": 940, "unit": "g"}
